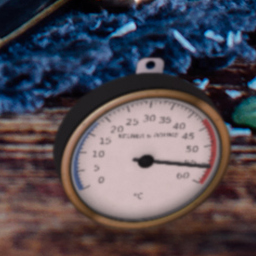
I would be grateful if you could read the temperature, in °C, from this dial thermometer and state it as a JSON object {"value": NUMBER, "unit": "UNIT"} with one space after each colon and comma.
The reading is {"value": 55, "unit": "°C"}
